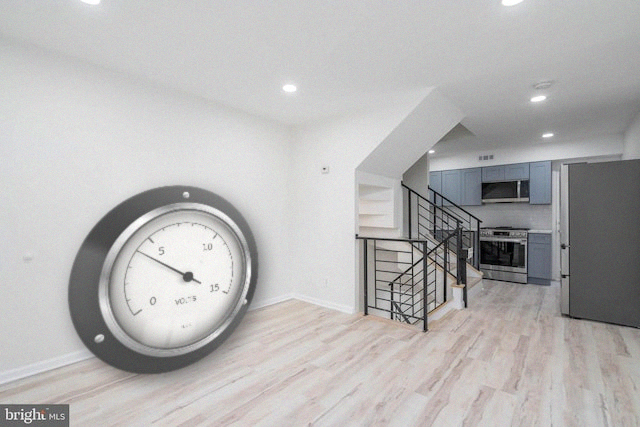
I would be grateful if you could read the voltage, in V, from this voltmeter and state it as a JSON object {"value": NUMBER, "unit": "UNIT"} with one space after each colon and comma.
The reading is {"value": 4, "unit": "V"}
